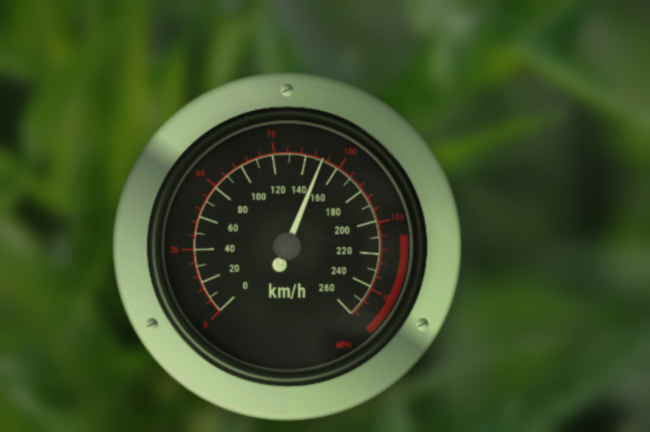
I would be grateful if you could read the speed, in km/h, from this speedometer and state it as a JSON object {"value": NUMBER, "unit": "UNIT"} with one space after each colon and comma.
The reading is {"value": 150, "unit": "km/h"}
